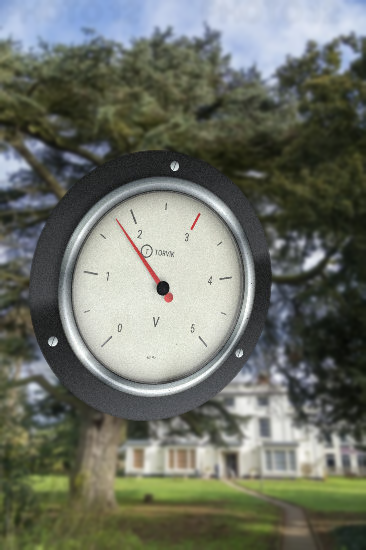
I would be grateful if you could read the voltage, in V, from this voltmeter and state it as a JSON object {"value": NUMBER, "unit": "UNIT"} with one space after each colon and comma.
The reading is {"value": 1.75, "unit": "V"}
